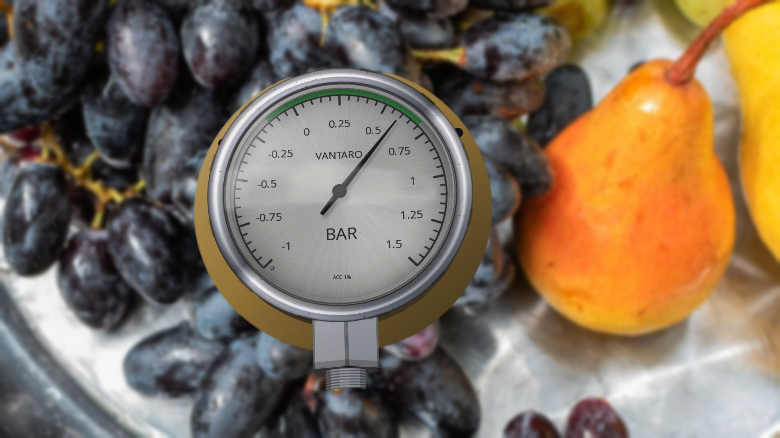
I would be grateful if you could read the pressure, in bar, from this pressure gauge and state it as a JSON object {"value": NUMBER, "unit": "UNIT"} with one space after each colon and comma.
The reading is {"value": 0.6, "unit": "bar"}
